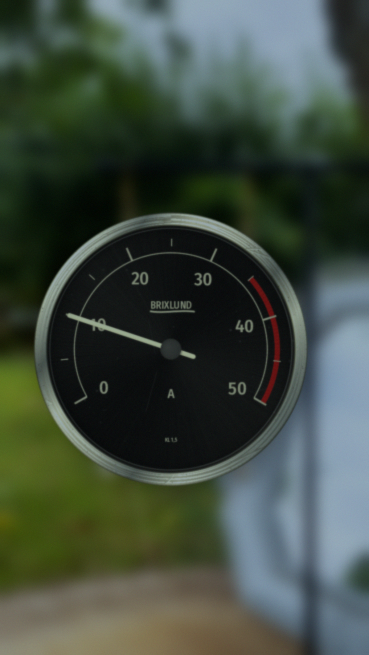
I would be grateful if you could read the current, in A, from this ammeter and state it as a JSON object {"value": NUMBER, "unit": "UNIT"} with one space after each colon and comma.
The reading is {"value": 10, "unit": "A"}
